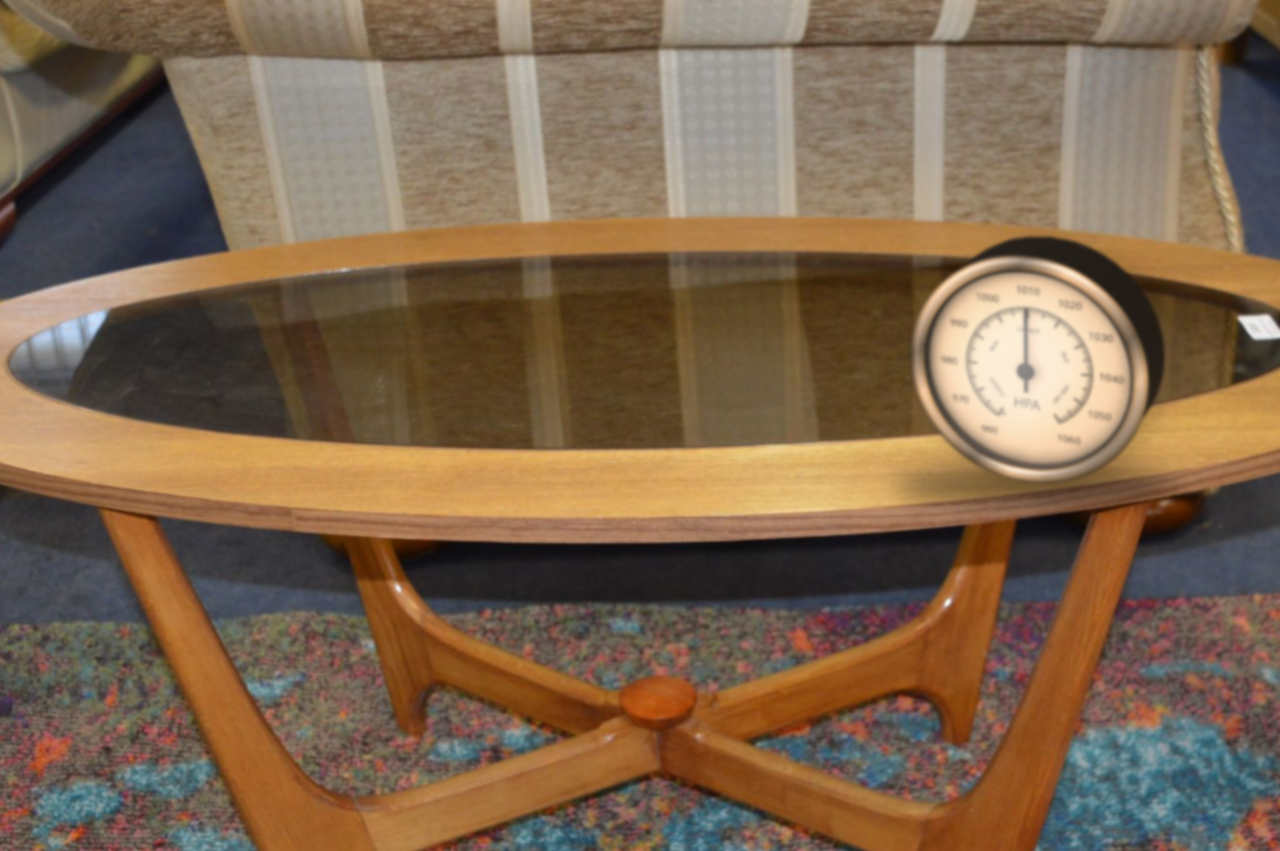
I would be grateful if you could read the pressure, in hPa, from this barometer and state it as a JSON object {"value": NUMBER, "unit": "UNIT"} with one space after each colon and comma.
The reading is {"value": 1010, "unit": "hPa"}
